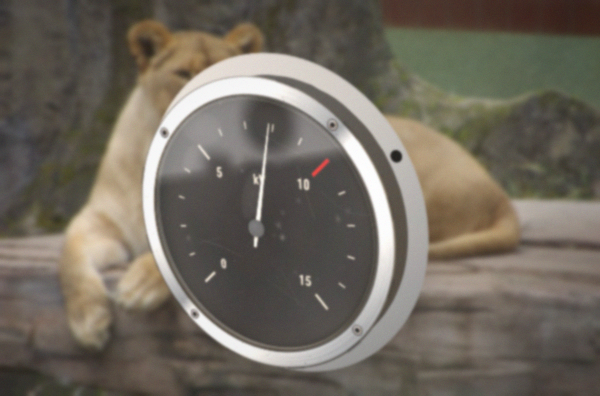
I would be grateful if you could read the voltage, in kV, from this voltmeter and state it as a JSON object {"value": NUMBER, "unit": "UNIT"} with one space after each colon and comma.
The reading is {"value": 8, "unit": "kV"}
